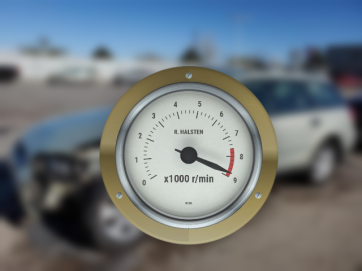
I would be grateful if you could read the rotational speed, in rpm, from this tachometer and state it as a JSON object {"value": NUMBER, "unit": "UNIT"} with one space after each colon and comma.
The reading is {"value": 8800, "unit": "rpm"}
